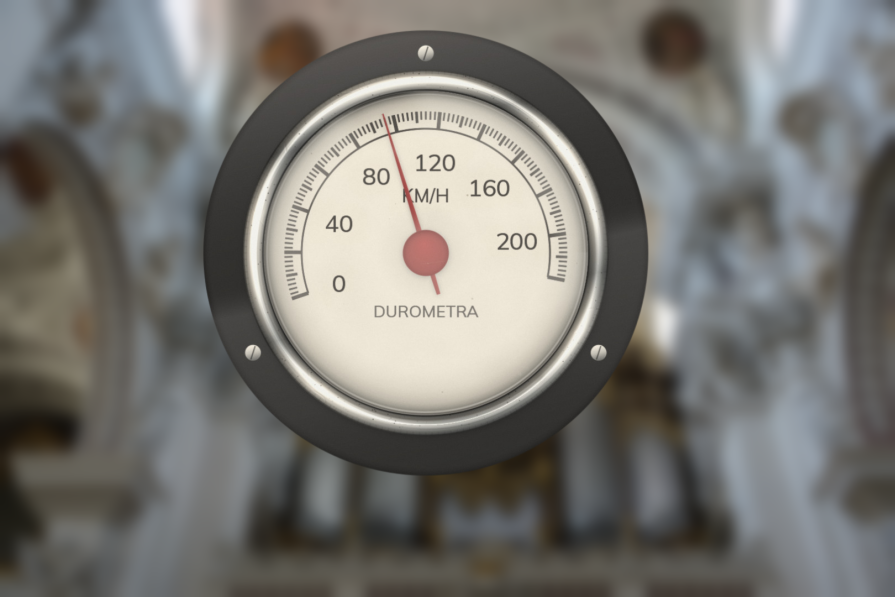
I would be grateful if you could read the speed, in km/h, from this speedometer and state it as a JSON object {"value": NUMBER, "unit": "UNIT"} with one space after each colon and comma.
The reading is {"value": 96, "unit": "km/h"}
